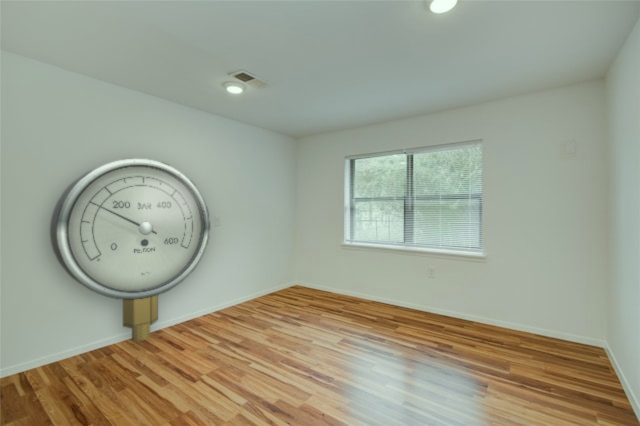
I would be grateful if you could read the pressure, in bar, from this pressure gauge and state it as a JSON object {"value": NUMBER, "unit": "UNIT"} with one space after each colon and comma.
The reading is {"value": 150, "unit": "bar"}
